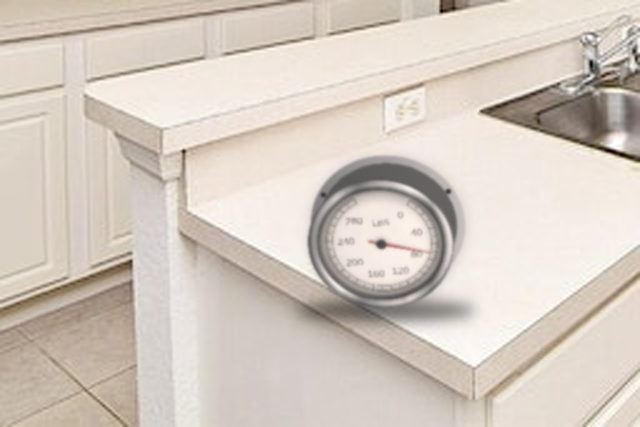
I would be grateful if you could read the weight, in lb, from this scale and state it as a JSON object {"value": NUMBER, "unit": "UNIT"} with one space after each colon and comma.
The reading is {"value": 70, "unit": "lb"}
